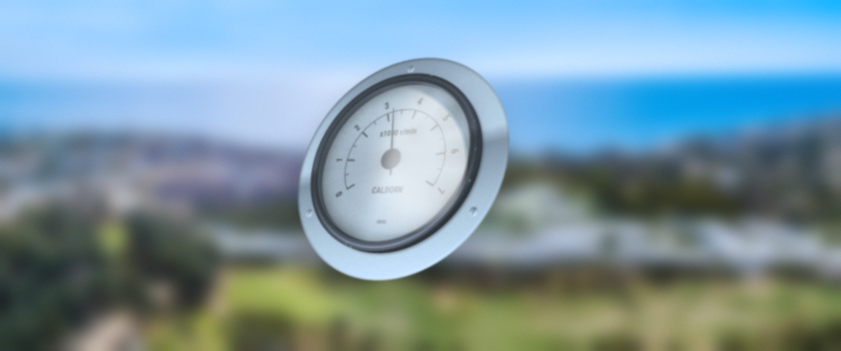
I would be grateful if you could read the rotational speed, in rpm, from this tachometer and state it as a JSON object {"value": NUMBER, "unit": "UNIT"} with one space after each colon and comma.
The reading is {"value": 3250, "unit": "rpm"}
